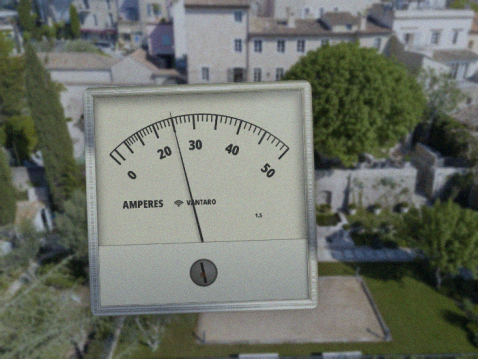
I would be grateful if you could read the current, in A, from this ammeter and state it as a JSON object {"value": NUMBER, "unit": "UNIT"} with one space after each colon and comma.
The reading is {"value": 25, "unit": "A"}
